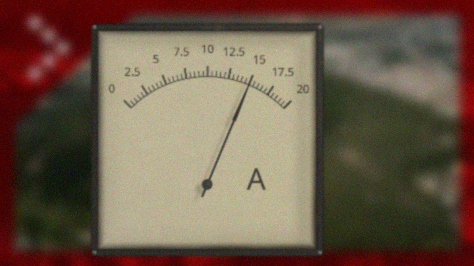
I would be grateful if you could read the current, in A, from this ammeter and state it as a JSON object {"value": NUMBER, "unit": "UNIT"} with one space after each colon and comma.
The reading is {"value": 15, "unit": "A"}
